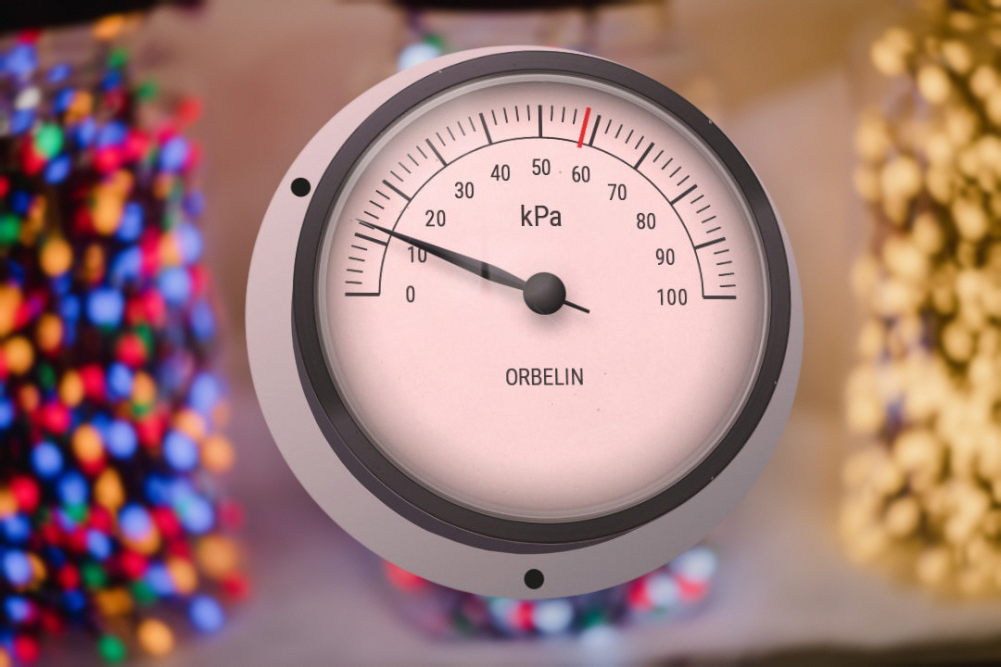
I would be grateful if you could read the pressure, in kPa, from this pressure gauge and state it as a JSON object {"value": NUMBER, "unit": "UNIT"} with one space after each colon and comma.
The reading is {"value": 12, "unit": "kPa"}
